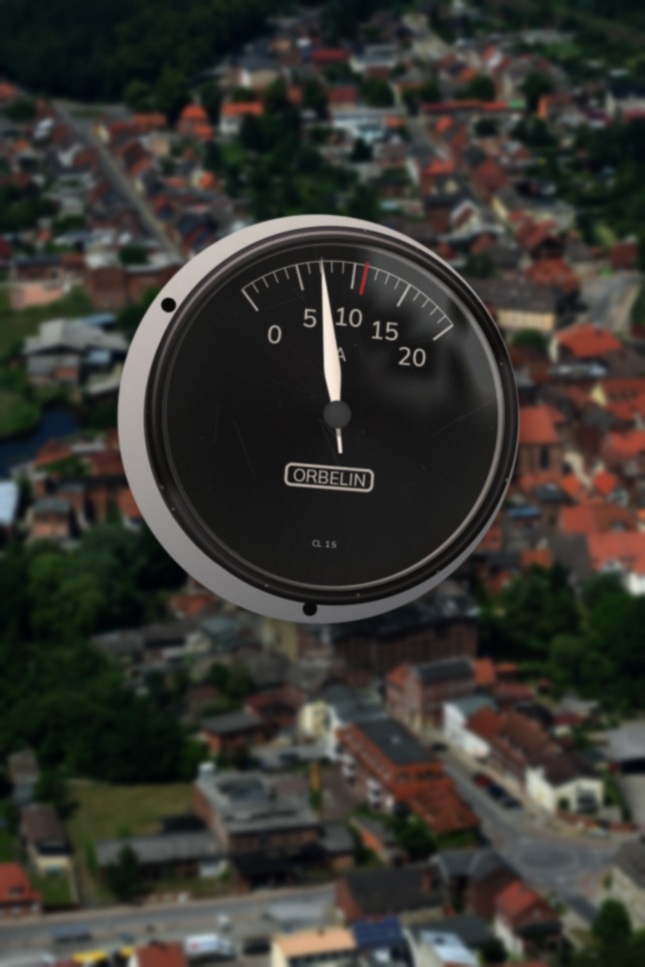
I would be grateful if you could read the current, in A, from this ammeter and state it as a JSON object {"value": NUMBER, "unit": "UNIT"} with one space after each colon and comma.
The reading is {"value": 7, "unit": "A"}
